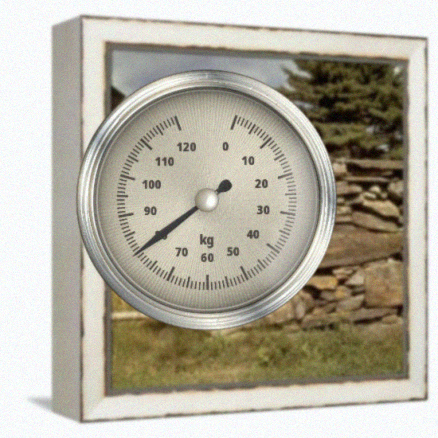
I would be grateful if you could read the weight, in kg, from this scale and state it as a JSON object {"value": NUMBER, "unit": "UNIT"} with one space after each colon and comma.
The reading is {"value": 80, "unit": "kg"}
